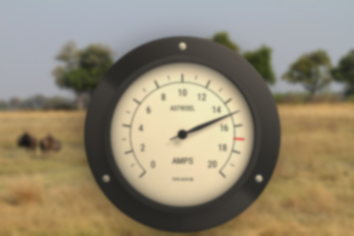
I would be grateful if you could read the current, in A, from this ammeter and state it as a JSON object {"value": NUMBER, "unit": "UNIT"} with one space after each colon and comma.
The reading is {"value": 15, "unit": "A"}
